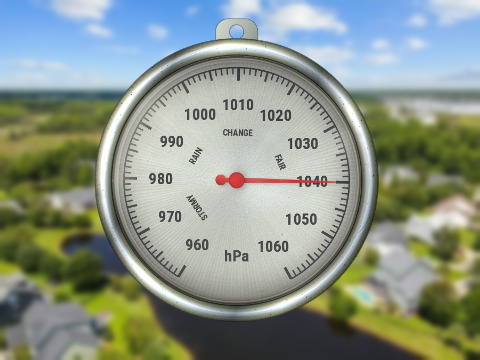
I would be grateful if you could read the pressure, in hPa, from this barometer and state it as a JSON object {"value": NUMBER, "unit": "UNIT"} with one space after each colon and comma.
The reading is {"value": 1040, "unit": "hPa"}
